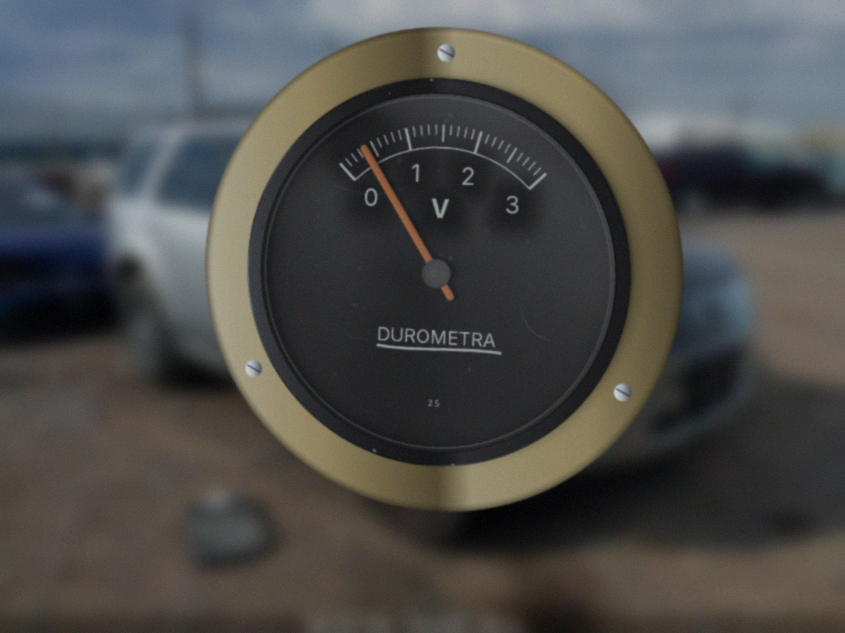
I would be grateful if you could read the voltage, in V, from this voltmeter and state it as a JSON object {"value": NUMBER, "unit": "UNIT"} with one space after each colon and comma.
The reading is {"value": 0.4, "unit": "V"}
